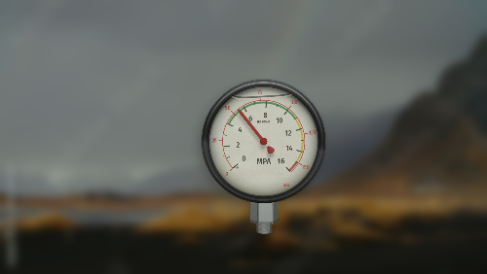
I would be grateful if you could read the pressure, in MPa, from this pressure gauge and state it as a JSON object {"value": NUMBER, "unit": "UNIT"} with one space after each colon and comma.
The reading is {"value": 5.5, "unit": "MPa"}
